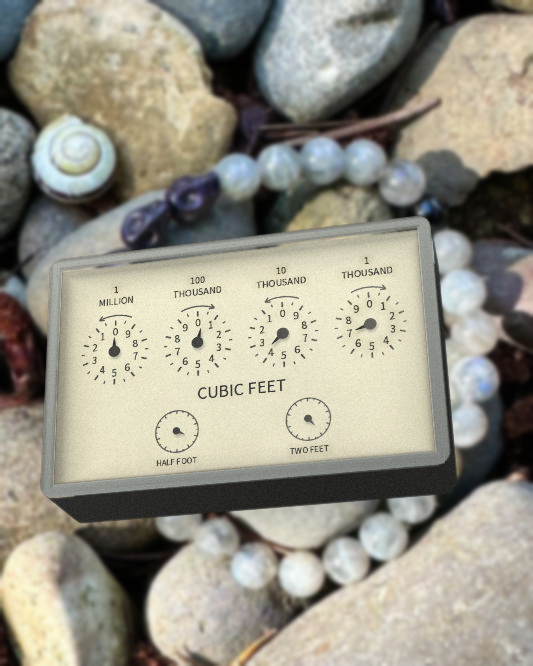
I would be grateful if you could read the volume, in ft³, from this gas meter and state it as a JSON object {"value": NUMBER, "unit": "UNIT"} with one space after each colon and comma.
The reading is {"value": 3700, "unit": "ft³"}
